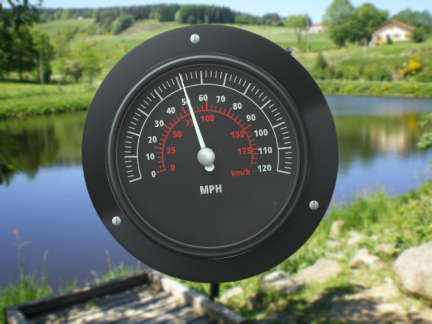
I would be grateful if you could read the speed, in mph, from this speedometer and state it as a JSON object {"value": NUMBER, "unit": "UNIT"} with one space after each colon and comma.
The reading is {"value": 52, "unit": "mph"}
